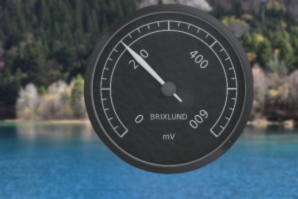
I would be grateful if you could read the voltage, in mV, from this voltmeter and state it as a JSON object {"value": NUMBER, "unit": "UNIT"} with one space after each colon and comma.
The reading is {"value": 200, "unit": "mV"}
